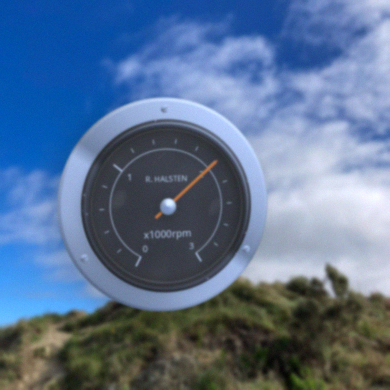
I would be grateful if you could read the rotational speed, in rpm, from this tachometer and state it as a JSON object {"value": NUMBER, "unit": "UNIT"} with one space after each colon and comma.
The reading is {"value": 2000, "unit": "rpm"}
